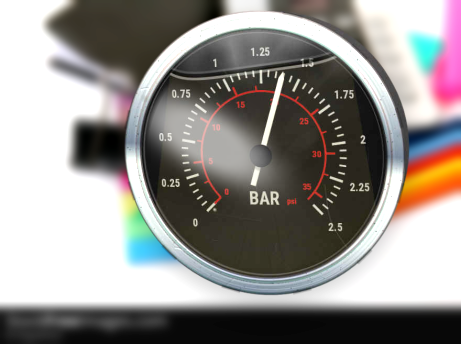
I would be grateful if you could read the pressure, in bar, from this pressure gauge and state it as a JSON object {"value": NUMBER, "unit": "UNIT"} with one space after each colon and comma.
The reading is {"value": 1.4, "unit": "bar"}
